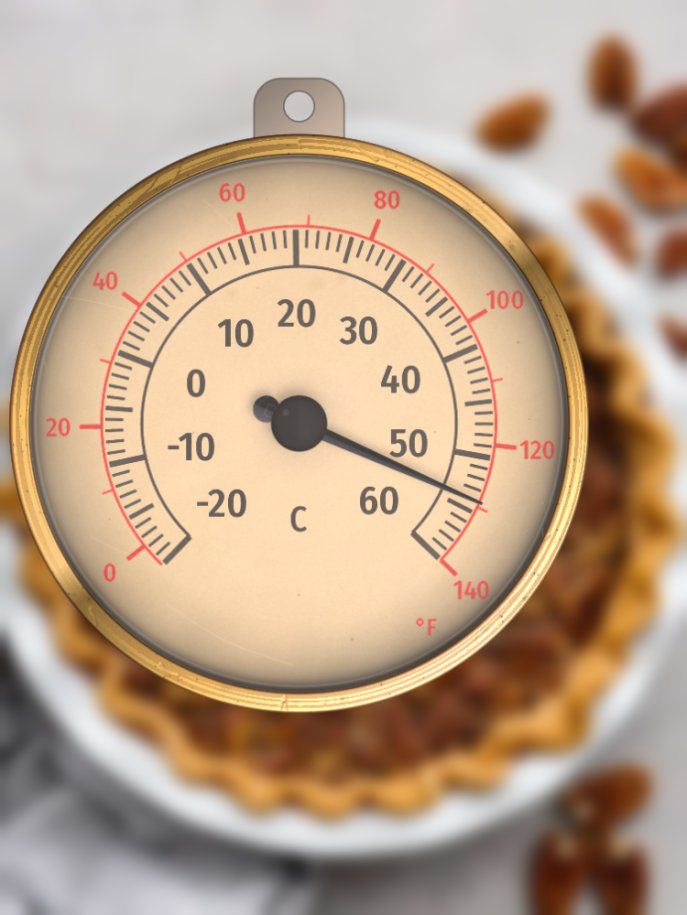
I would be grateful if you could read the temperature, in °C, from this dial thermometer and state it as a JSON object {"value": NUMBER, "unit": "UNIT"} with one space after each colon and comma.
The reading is {"value": 54, "unit": "°C"}
